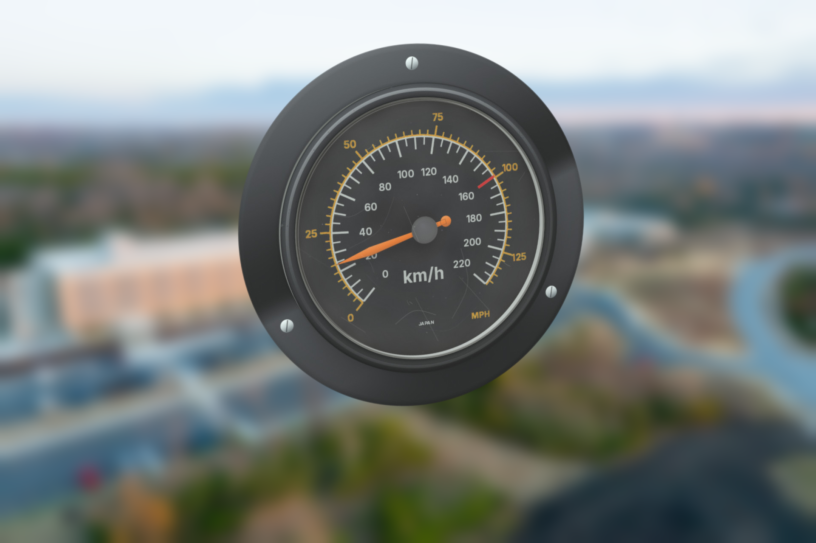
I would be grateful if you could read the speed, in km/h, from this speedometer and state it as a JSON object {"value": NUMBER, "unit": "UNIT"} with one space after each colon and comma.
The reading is {"value": 25, "unit": "km/h"}
